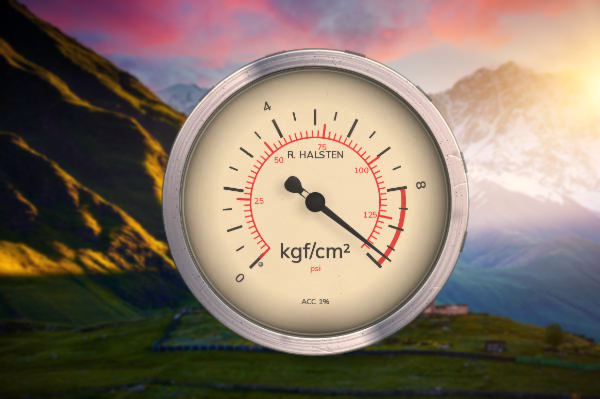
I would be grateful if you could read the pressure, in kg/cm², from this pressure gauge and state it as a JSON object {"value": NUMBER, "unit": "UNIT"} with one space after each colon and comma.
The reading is {"value": 9.75, "unit": "kg/cm²"}
